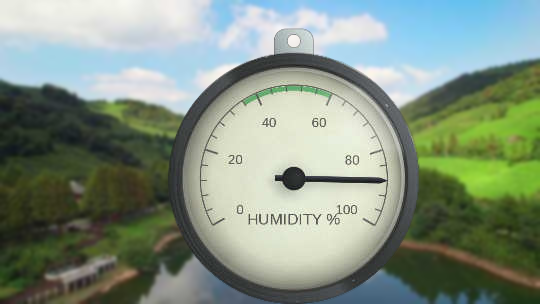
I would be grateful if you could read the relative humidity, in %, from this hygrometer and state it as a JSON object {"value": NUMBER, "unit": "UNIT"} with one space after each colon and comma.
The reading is {"value": 88, "unit": "%"}
